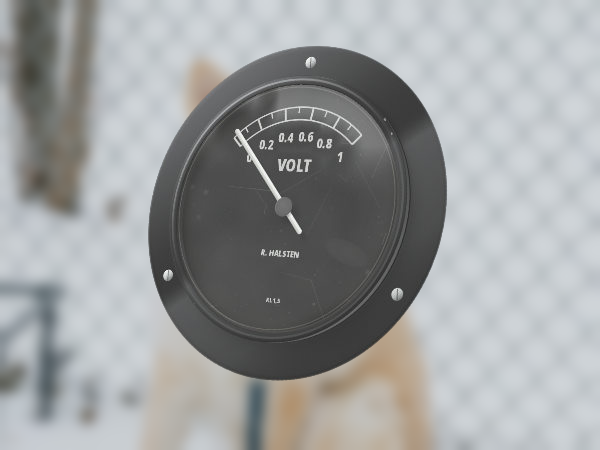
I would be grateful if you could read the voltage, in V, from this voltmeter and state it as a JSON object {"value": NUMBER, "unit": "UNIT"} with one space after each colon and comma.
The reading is {"value": 0.05, "unit": "V"}
